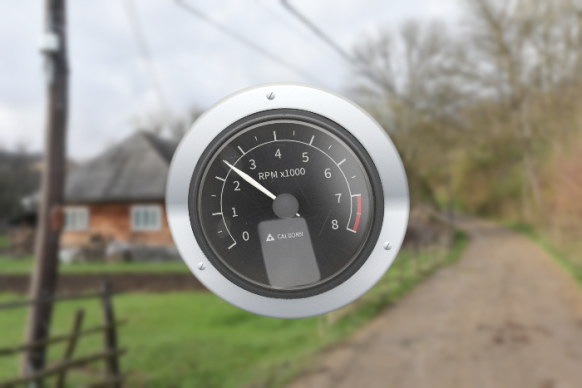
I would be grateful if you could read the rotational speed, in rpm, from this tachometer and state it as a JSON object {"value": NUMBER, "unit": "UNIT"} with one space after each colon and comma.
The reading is {"value": 2500, "unit": "rpm"}
